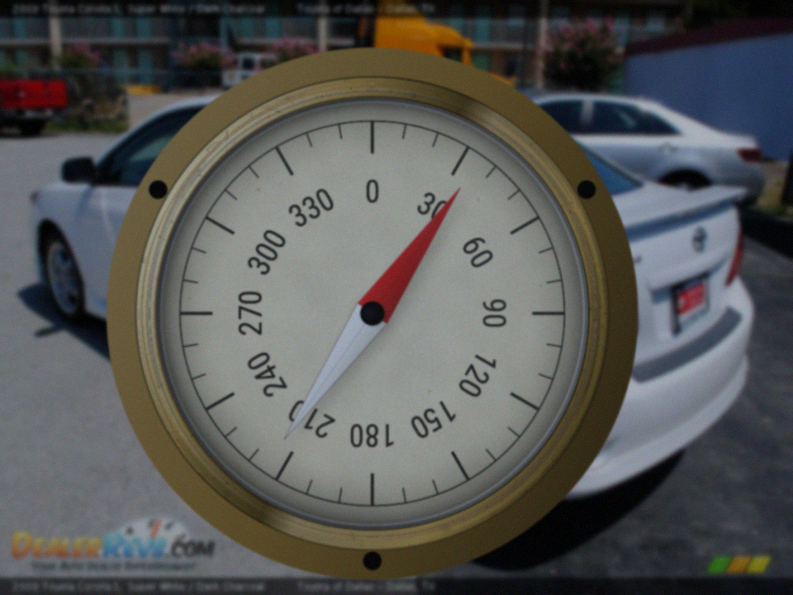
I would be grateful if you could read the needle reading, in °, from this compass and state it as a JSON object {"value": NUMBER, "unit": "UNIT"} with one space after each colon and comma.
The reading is {"value": 35, "unit": "°"}
